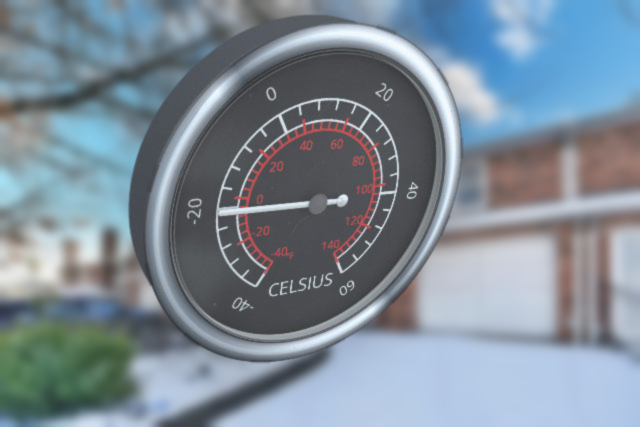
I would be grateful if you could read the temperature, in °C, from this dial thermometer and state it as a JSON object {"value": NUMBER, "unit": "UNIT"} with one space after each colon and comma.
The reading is {"value": -20, "unit": "°C"}
